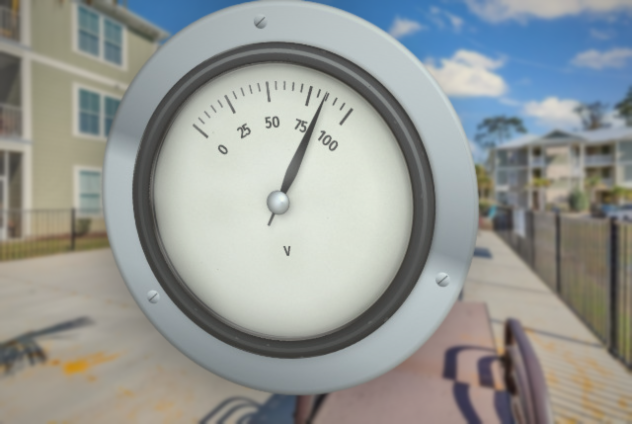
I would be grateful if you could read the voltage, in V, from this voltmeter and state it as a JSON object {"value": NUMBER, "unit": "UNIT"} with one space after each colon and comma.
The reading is {"value": 85, "unit": "V"}
